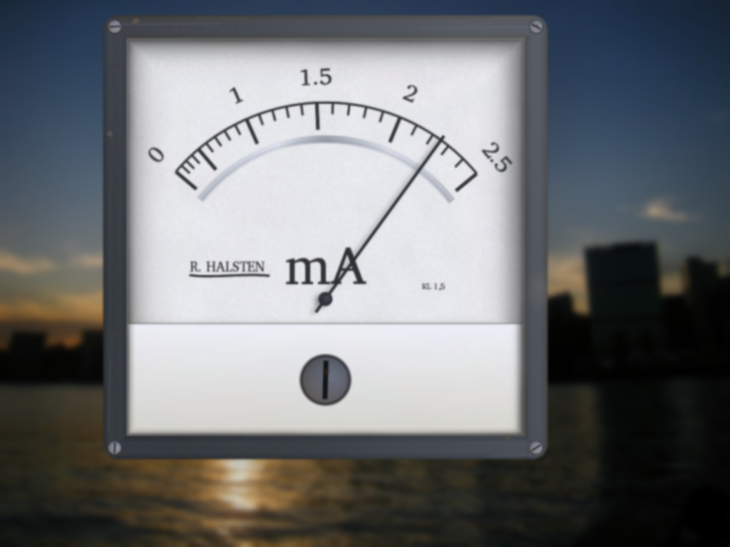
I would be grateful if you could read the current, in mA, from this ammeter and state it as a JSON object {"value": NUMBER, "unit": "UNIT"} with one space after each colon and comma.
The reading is {"value": 2.25, "unit": "mA"}
